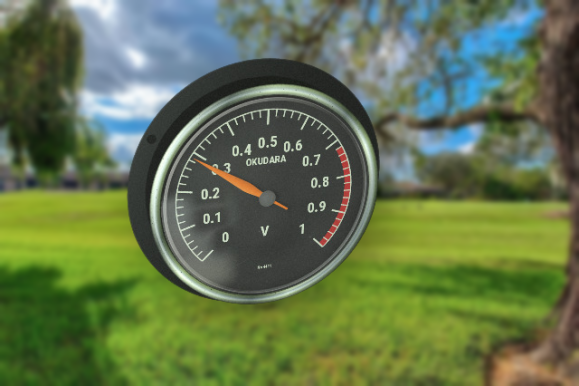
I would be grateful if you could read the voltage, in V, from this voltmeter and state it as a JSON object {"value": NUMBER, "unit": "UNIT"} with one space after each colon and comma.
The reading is {"value": 0.29, "unit": "V"}
